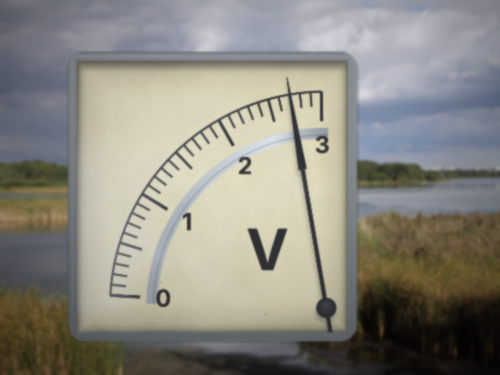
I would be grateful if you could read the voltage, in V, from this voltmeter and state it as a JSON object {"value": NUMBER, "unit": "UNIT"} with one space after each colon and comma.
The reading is {"value": 2.7, "unit": "V"}
